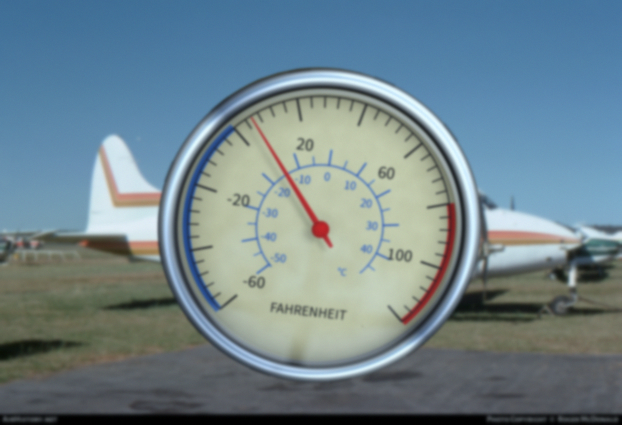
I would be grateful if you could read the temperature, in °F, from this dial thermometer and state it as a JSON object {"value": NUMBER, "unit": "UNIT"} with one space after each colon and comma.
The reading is {"value": 6, "unit": "°F"}
